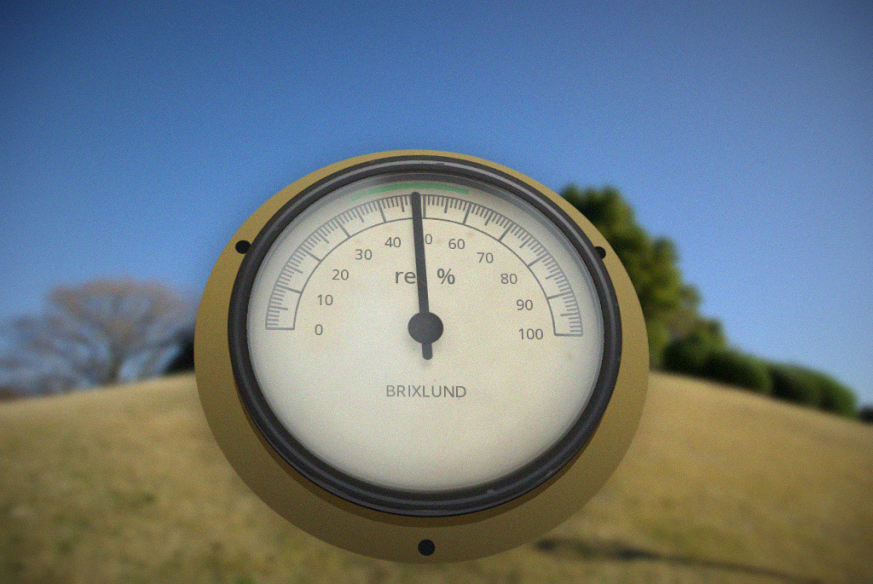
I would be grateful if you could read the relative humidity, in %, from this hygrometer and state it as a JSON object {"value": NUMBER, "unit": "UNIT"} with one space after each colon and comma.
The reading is {"value": 48, "unit": "%"}
